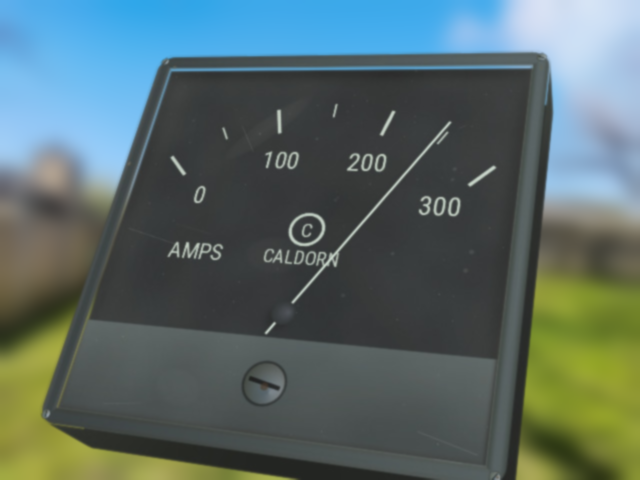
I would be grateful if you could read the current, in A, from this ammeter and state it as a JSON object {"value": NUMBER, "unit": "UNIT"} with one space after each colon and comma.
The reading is {"value": 250, "unit": "A"}
